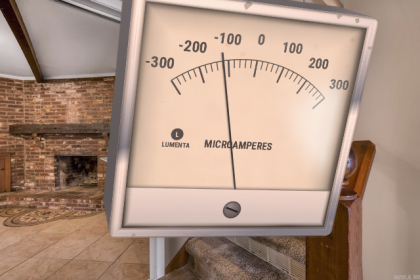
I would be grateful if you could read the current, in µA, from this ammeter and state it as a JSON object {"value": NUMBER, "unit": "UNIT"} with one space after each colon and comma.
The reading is {"value": -120, "unit": "µA"}
